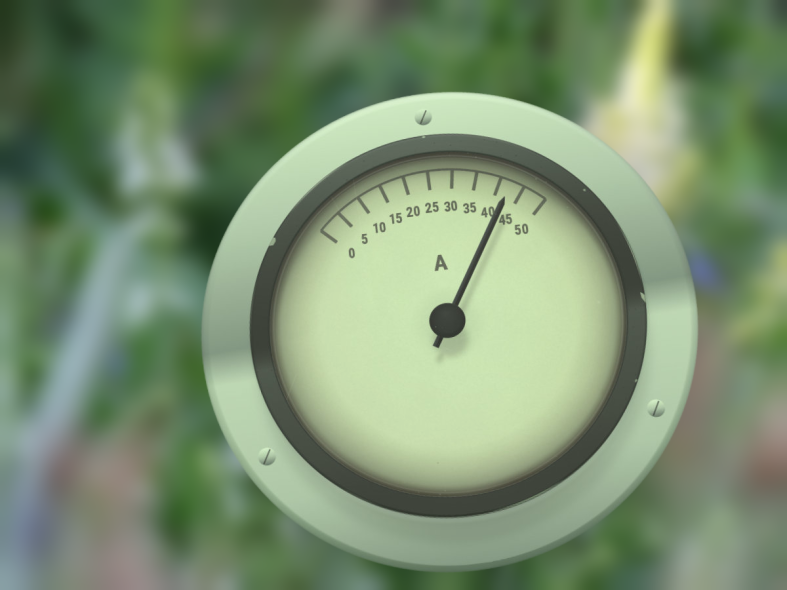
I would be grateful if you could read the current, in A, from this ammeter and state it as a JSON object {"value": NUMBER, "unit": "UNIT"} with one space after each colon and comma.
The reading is {"value": 42.5, "unit": "A"}
